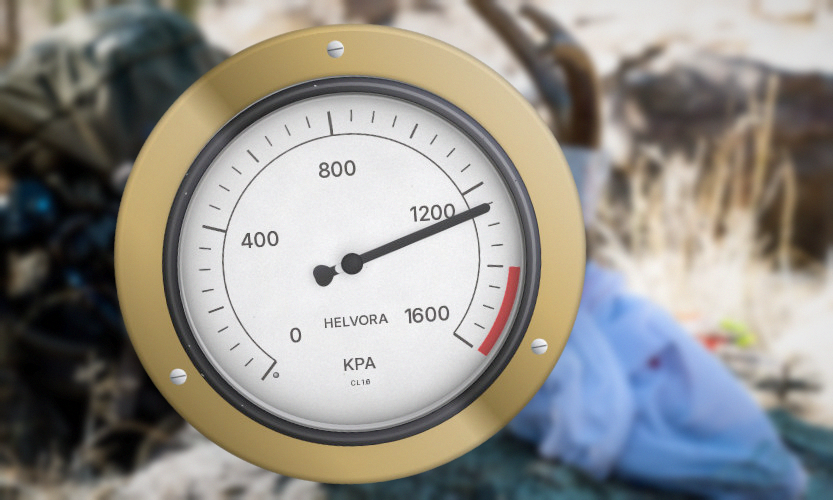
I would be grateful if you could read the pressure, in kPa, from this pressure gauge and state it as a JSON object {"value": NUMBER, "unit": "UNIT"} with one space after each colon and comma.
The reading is {"value": 1250, "unit": "kPa"}
